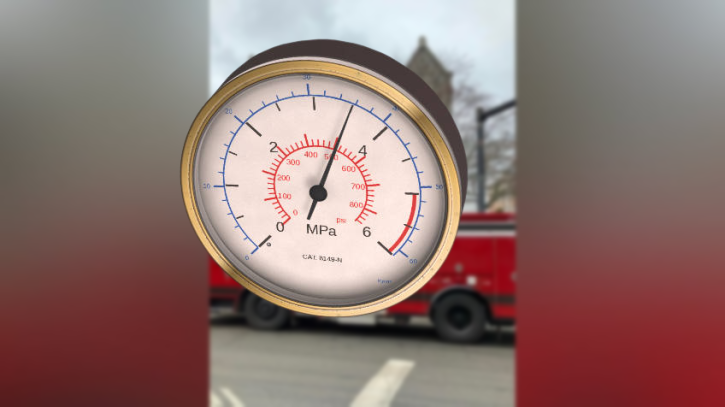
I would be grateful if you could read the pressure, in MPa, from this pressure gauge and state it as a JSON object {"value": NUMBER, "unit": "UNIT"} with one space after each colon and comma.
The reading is {"value": 3.5, "unit": "MPa"}
